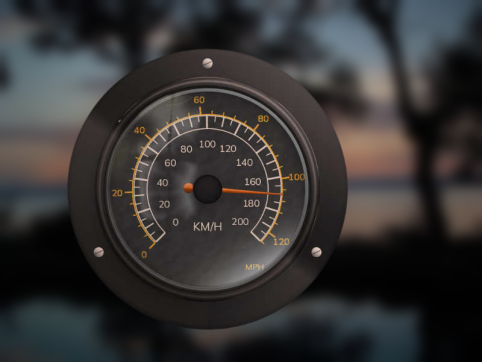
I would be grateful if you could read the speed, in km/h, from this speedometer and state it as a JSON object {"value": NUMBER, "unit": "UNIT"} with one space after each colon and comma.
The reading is {"value": 170, "unit": "km/h"}
